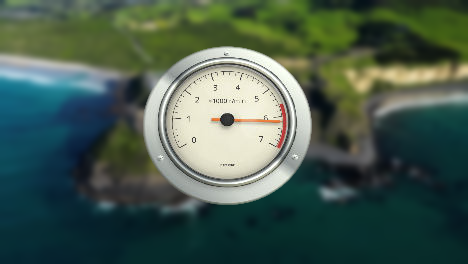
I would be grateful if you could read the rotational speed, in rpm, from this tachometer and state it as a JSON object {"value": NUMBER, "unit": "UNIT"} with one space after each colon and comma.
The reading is {"value": 6200, "unit": "rpm"}
